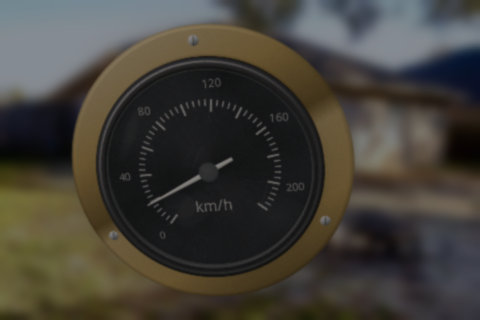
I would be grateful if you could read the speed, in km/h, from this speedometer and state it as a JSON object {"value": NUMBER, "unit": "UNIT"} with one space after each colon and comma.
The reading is {"value": 20, "unit": "km/h"}
